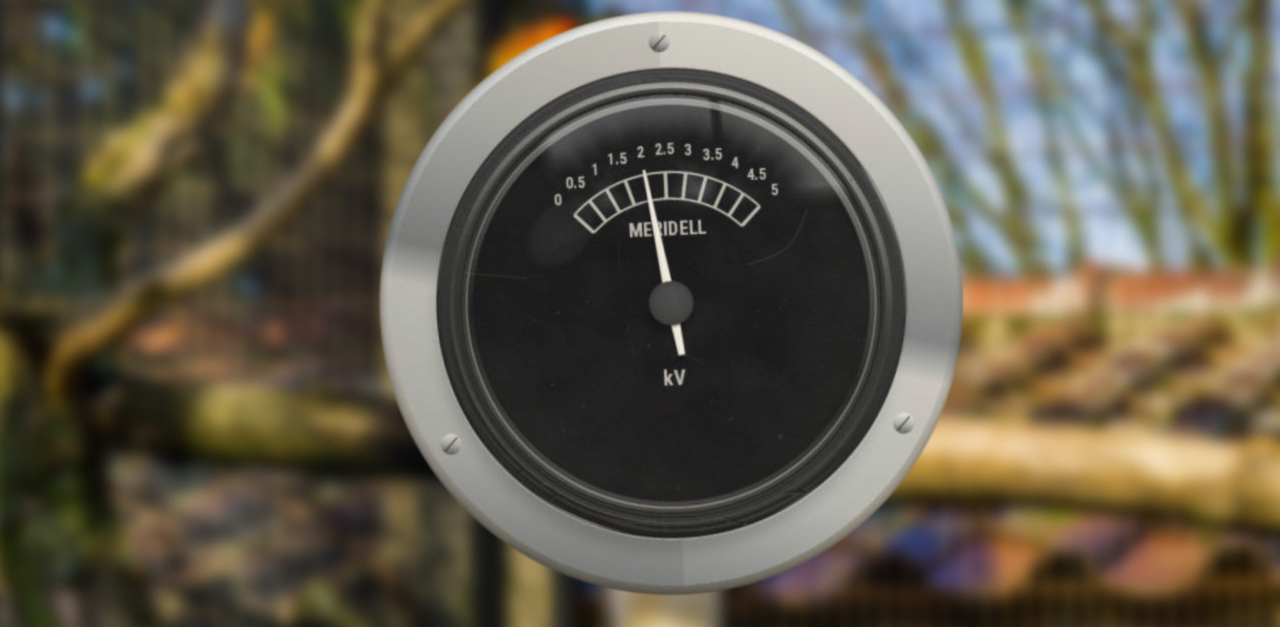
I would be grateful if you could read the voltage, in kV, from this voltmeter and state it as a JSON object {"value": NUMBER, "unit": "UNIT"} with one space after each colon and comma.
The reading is {"value": 2, "unit": "kV"}
